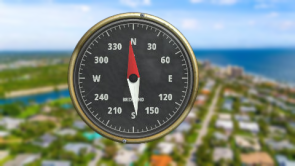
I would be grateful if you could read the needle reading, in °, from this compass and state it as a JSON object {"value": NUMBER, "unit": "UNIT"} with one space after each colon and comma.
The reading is {"value": 355, "unit": "°"}
